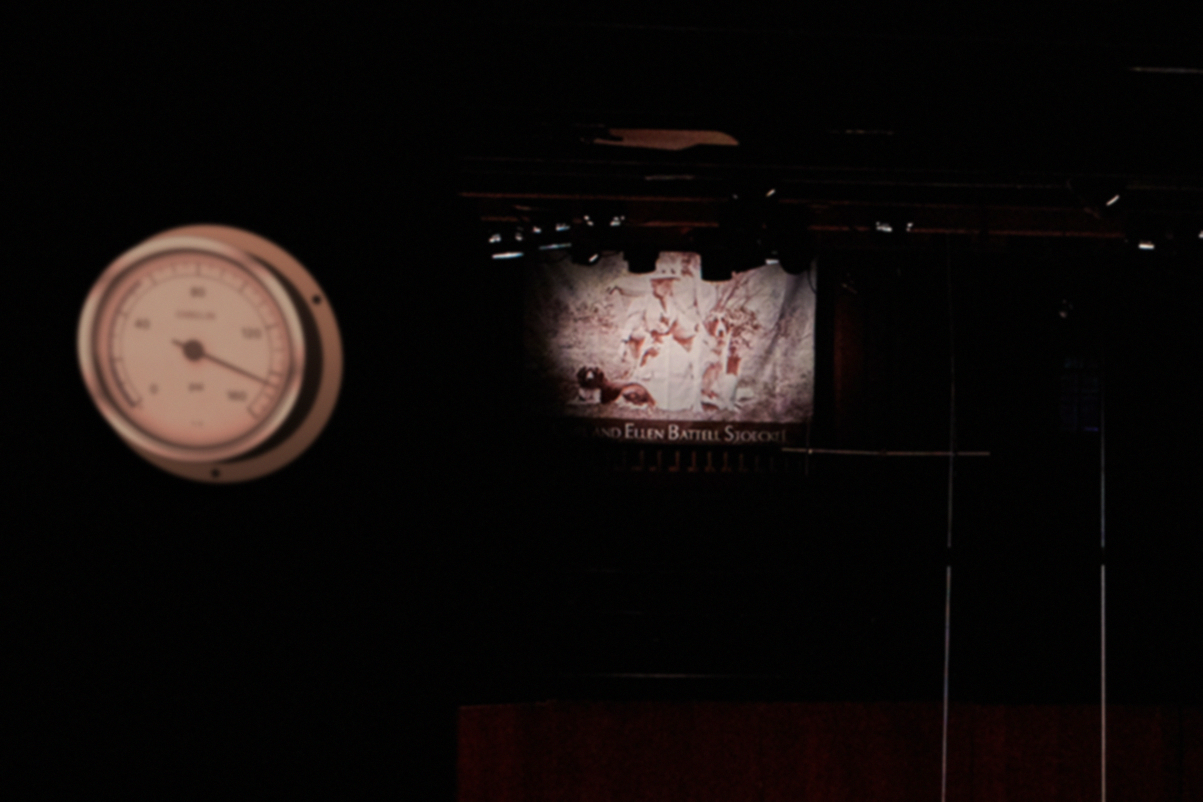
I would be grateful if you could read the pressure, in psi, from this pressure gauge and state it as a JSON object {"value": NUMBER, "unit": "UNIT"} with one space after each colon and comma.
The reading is {"value": 145, "unit": "psi"}
